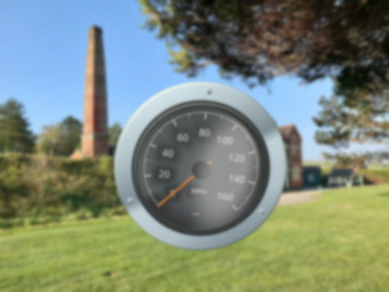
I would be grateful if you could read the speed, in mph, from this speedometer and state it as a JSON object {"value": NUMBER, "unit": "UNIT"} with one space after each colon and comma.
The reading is {"value": 0, "unit": "mph"}
